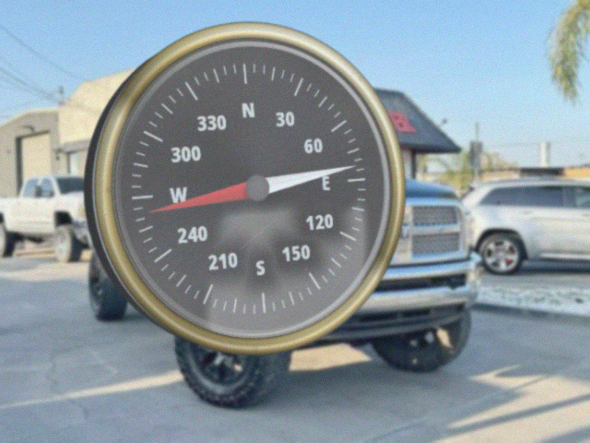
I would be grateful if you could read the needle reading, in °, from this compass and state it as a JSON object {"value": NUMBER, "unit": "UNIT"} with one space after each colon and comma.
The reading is {"value": 262.5, "unit": "°"}
